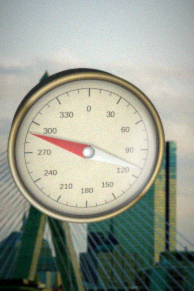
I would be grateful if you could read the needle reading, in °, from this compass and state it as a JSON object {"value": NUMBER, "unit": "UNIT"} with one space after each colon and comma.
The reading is {"value": 290, "unit": "°"}
